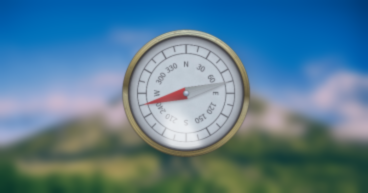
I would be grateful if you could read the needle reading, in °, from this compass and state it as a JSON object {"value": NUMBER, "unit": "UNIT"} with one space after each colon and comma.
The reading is {"value": 255, "unit": "°"}
